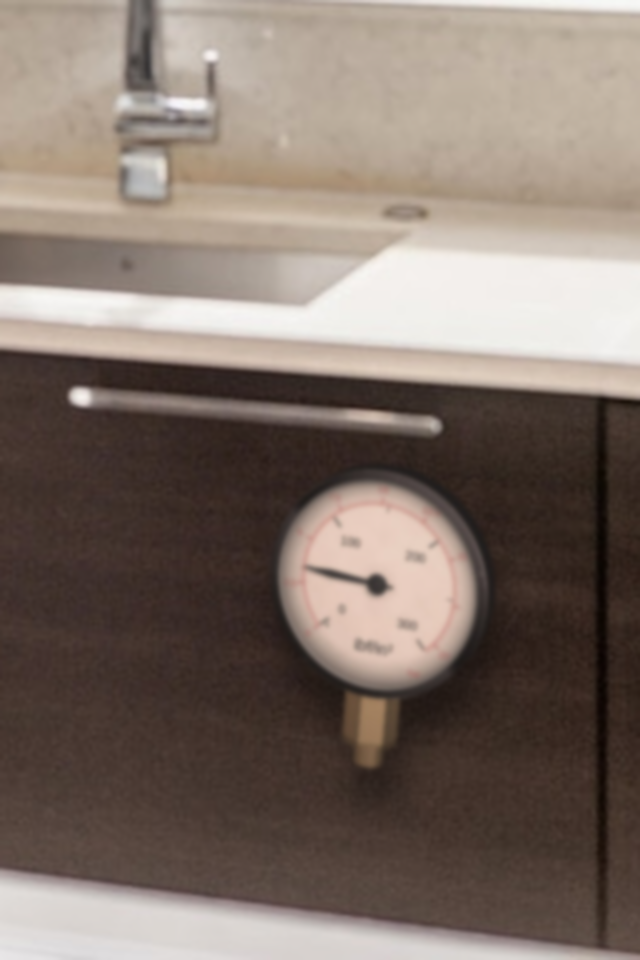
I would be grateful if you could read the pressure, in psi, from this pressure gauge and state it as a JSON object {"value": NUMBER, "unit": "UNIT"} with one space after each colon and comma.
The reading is {"value": 50, "unit": "psi"}
